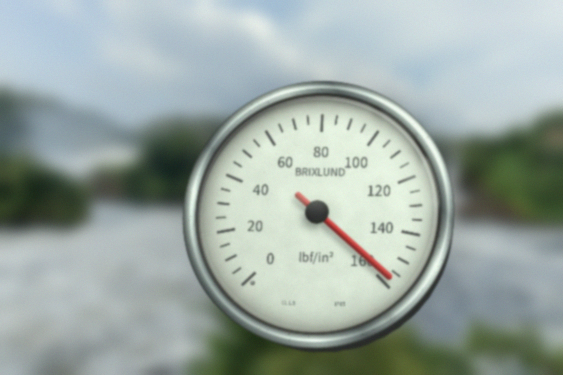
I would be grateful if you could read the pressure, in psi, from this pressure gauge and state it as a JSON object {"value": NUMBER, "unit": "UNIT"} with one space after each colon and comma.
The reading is {"value": 157.5, "unit": "psi"}
